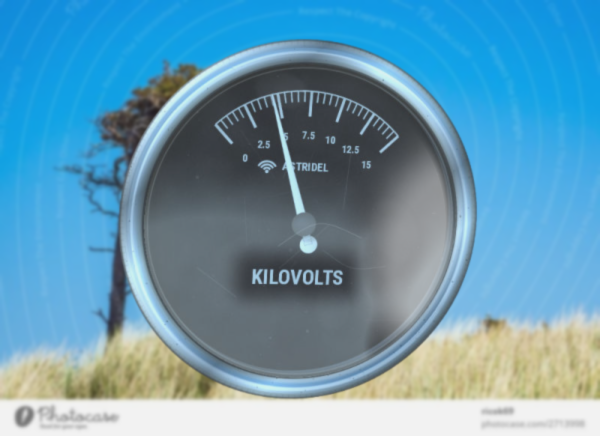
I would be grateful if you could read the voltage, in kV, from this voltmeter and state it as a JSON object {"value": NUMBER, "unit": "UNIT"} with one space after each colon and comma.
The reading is {"value": 4.5, "unit": "kV"}
